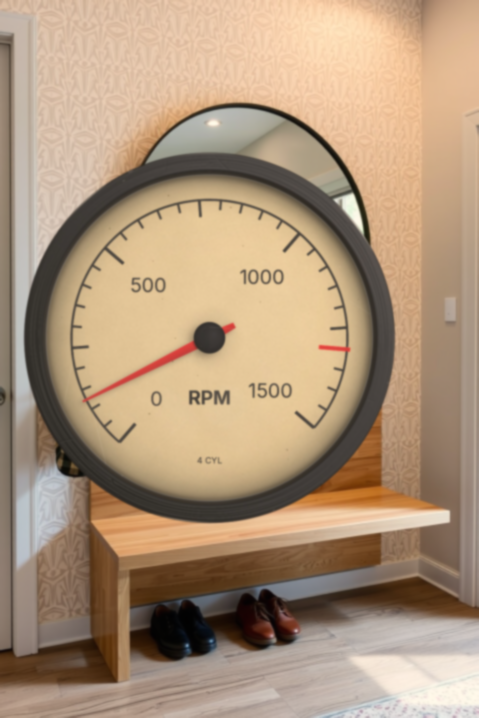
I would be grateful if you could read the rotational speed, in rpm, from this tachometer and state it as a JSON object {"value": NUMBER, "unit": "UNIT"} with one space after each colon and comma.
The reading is {"value": 125, "unit": "rpm"}
